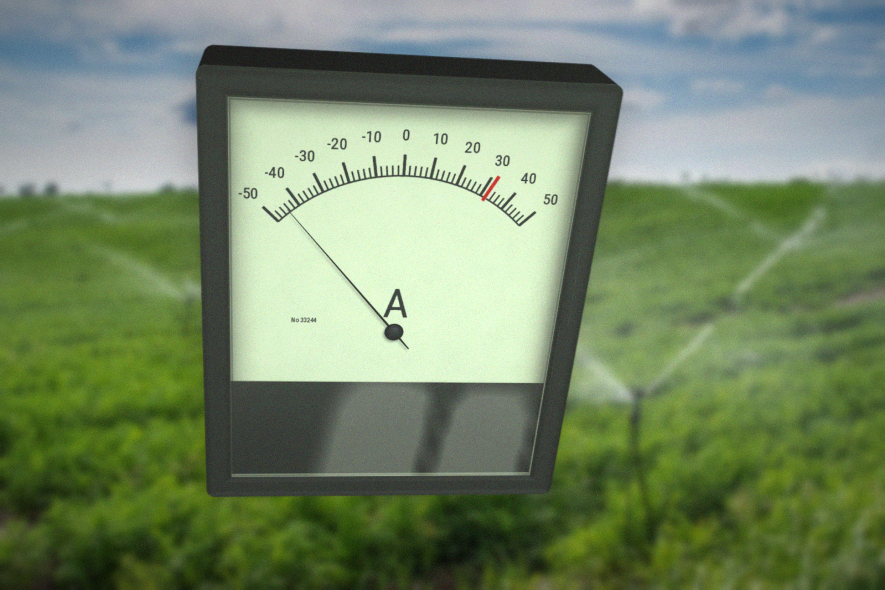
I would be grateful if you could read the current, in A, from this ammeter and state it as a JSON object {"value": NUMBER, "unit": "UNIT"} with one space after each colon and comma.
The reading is {"value": -44, "unit": "A"}
